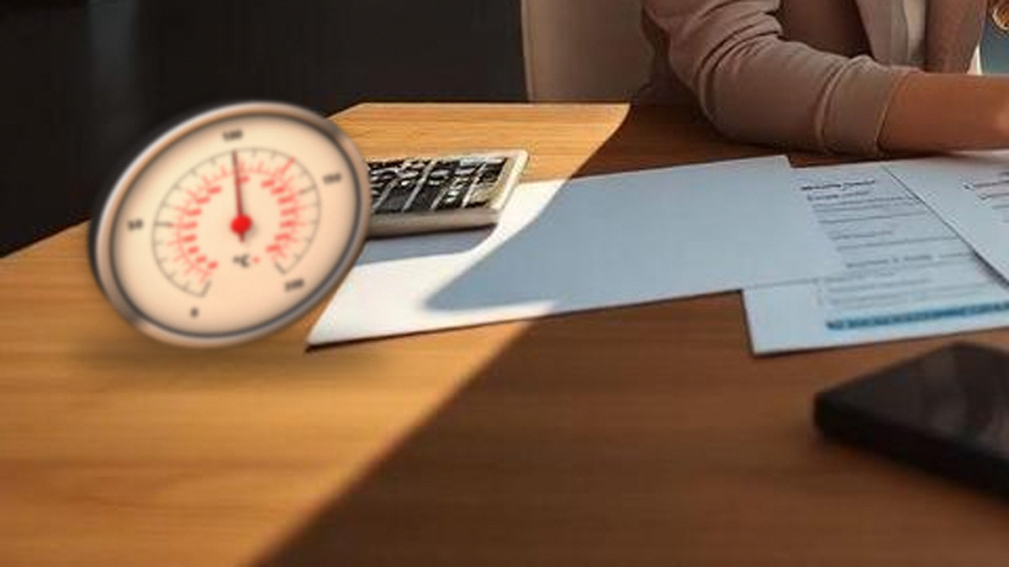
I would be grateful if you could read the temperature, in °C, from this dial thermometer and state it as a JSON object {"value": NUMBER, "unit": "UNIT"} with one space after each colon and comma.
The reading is {"value": 100, "unit": "°C"}
